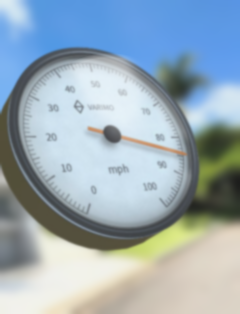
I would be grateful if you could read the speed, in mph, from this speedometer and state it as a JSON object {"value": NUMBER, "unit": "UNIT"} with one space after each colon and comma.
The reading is {"value": 85, "unit": "mph"}
